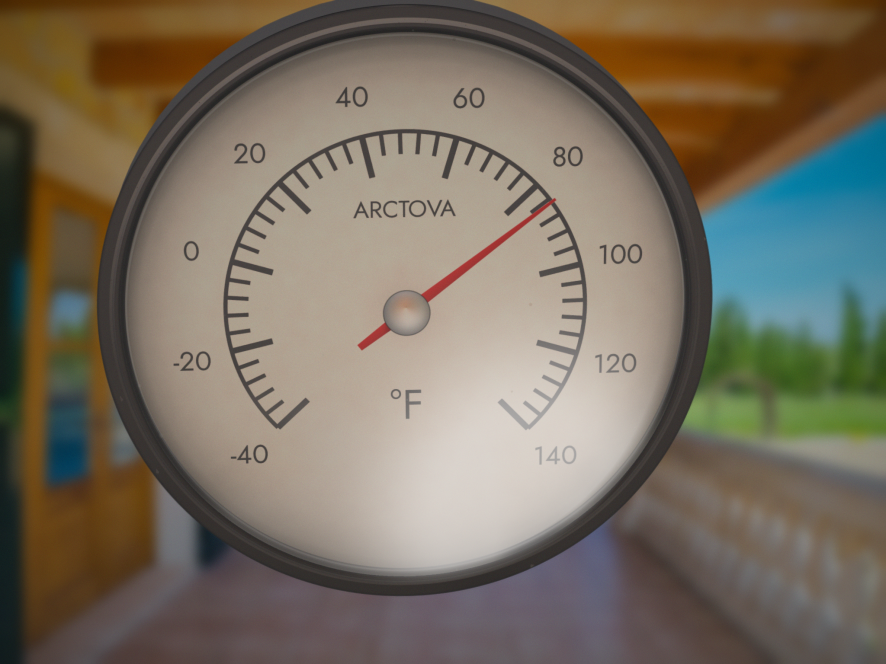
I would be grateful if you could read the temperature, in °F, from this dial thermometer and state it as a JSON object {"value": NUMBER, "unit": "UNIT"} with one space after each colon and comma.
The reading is {"value": 84, "unit": "°F"}
